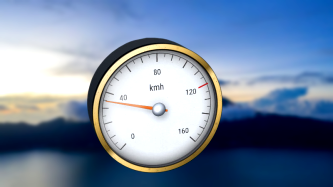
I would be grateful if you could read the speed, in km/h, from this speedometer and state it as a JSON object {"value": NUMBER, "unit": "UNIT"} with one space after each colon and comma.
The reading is {"value": 35, "unit": "km/h"}
